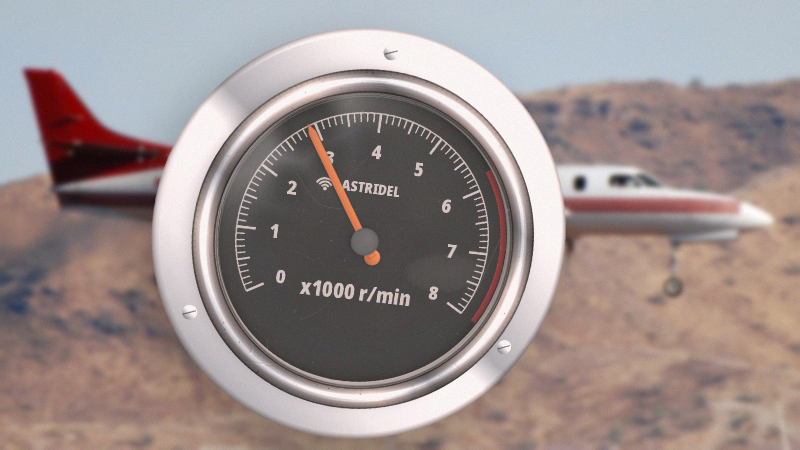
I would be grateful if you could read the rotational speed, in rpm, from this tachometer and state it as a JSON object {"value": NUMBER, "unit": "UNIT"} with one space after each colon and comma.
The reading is {"value": 2900, "unit": "rpm"}
